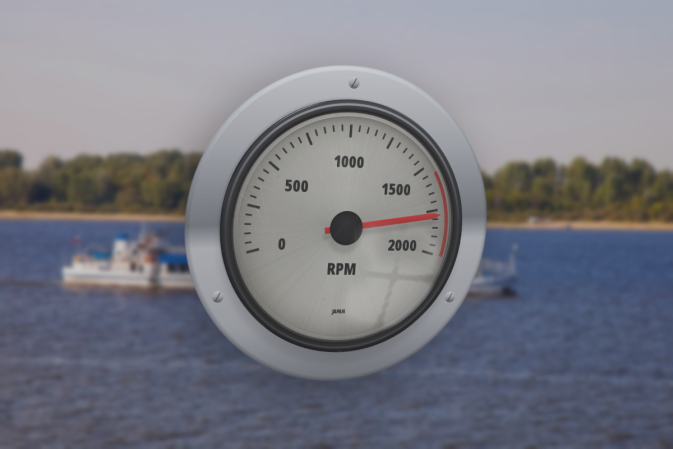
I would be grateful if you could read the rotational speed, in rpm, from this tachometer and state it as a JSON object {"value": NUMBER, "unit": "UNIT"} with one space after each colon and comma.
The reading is {"value": 1775, "unit": "rpm"}
